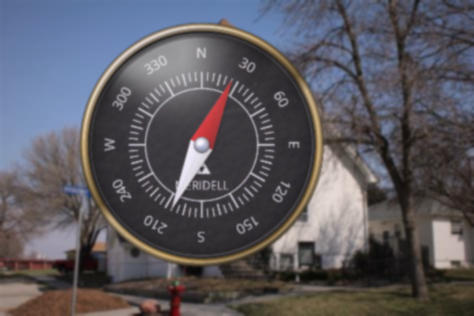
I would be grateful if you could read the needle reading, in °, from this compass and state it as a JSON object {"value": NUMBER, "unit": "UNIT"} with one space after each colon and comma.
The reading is {"value": 25, "unit": "°"}
